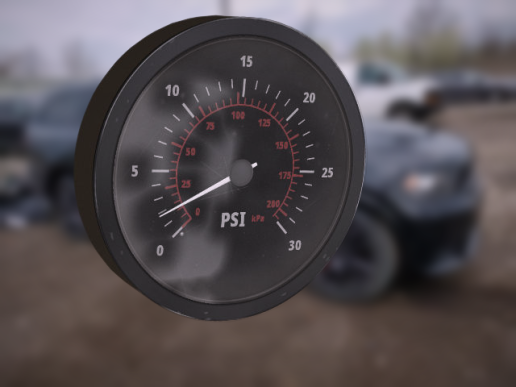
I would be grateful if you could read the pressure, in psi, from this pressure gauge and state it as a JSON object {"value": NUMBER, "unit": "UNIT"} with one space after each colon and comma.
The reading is {"value": 2, "unit": "psi"}
